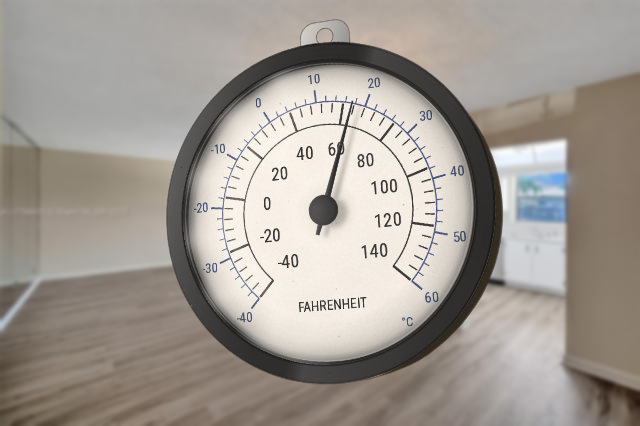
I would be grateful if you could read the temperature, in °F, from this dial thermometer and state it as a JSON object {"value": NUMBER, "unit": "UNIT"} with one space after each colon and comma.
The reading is {"value": 64, "unit": "°F"}
